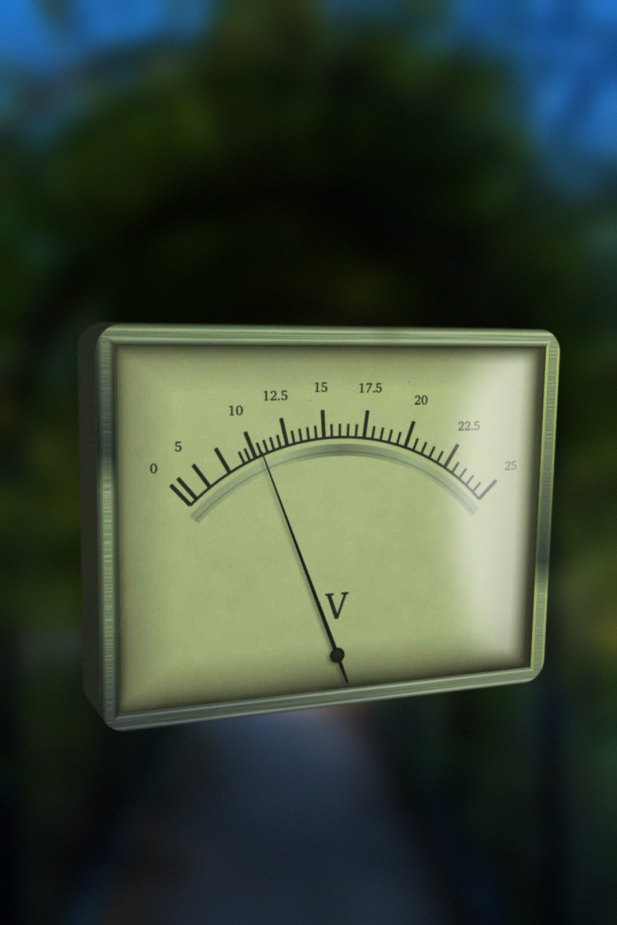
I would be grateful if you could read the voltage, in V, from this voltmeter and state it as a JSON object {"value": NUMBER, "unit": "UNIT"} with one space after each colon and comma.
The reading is {"value": 10.5, "unit": "V"}
